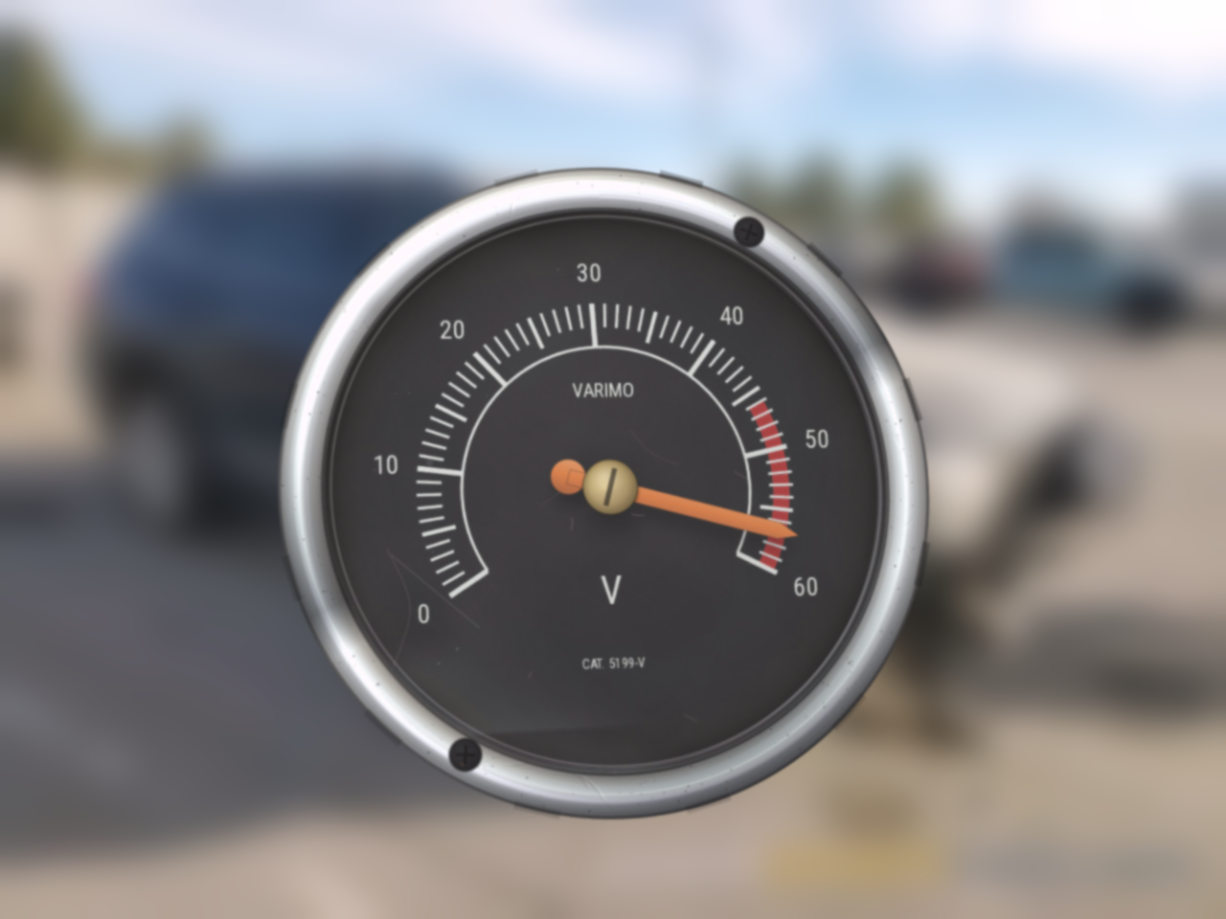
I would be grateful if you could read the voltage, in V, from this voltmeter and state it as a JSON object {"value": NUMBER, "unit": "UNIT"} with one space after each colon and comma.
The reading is {"value": 57, "unit": "V"}
